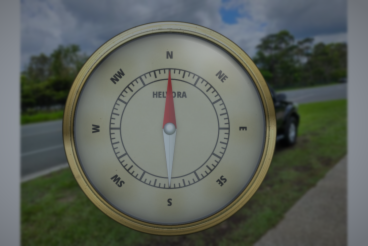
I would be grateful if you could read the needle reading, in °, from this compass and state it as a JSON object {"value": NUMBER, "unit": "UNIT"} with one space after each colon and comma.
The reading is {"value": 0, "unit": "°"}
